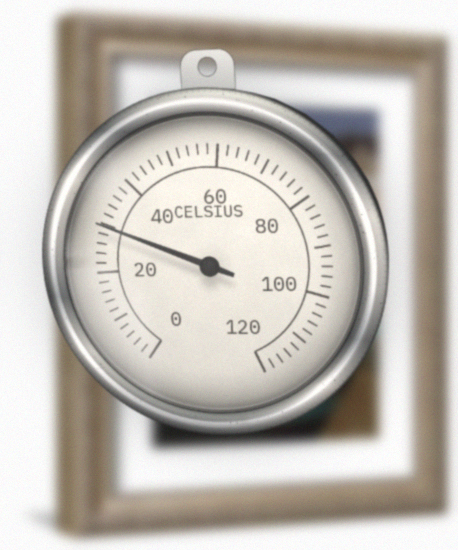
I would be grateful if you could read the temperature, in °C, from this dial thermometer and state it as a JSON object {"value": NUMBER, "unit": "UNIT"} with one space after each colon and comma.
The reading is {"value": 30, "unit": "°C"}
